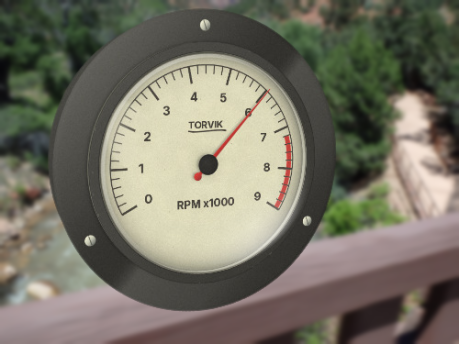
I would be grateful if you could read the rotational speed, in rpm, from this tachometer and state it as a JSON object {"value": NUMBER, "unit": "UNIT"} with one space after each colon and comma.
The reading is {"value": 6000, "unit": "rpm"}
